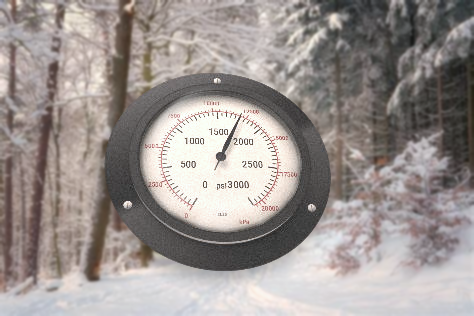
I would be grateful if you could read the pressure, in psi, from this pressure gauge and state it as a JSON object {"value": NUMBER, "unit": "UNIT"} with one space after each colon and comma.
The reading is {"value": 1750, "unit": "psi"}
